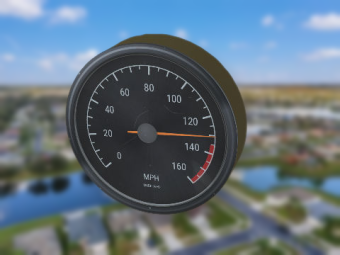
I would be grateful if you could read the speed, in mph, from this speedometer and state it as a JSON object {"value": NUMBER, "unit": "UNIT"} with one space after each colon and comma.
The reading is {"value": 130, "unit": "mph"}
